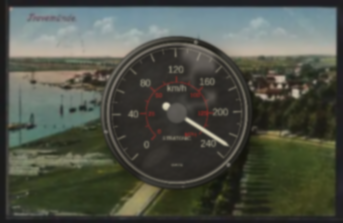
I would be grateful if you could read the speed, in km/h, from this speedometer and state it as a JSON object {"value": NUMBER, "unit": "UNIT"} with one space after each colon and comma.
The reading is {"value": 230, "unit": "km/h"}
